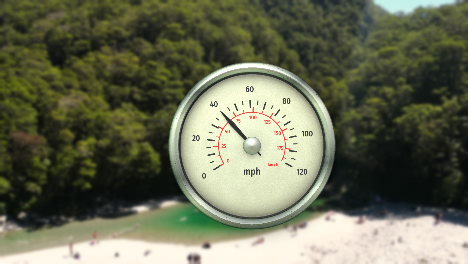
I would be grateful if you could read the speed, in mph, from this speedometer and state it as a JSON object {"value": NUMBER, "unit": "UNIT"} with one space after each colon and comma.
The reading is {"value": 40, "unit": "mph"}
